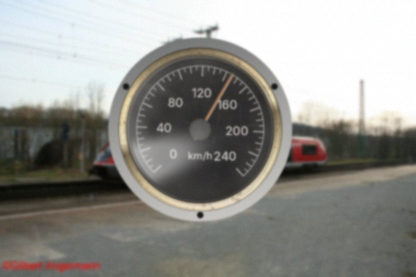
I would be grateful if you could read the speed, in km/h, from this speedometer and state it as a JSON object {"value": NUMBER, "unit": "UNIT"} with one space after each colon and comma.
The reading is {"value": 145, "unit": "km/h"}
